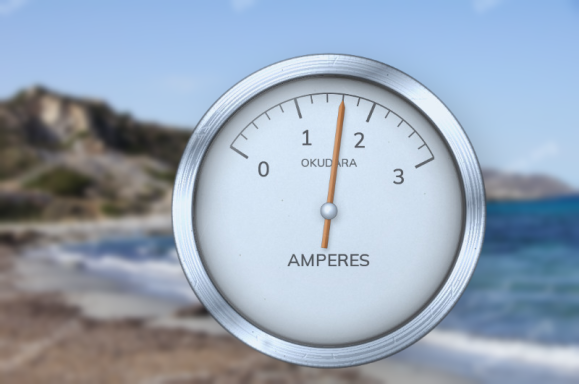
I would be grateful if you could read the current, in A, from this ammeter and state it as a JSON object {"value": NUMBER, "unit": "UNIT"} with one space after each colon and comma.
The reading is {"value": 1.6, "unit": "A"}
